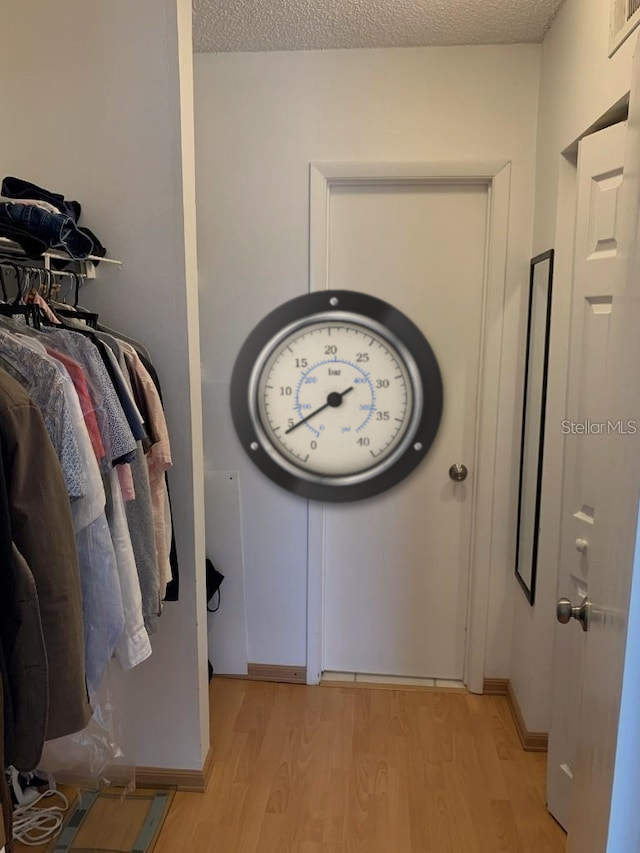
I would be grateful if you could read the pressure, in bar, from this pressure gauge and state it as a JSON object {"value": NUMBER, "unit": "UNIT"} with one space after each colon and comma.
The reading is {"value": 4, "unit": "bar"}
